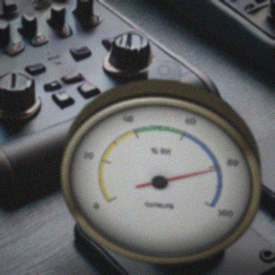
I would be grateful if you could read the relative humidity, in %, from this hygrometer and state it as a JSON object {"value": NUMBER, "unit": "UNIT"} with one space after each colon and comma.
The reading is {"value": 80, "unit": "%"}
